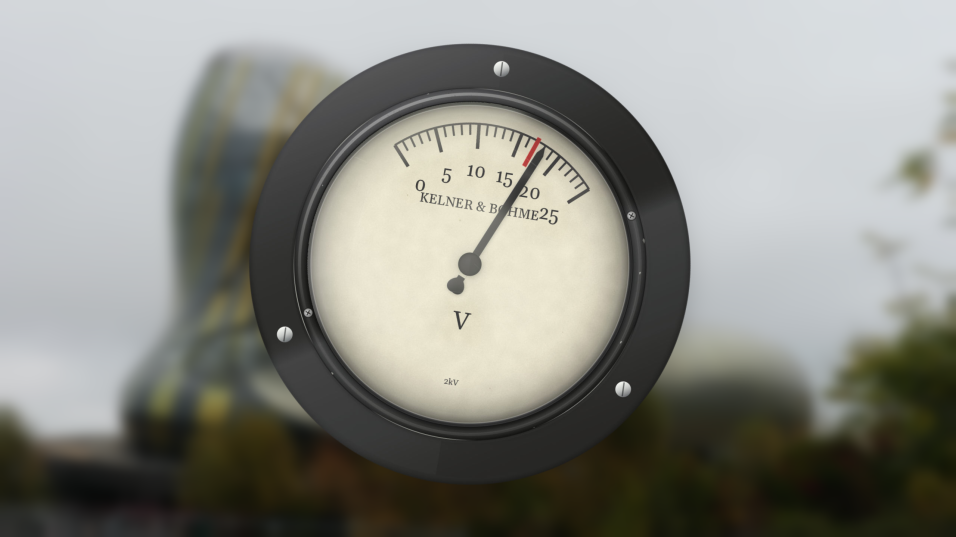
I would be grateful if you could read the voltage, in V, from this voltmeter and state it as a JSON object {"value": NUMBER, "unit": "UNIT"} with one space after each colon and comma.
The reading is {"value": 18, "unit": "V"}
